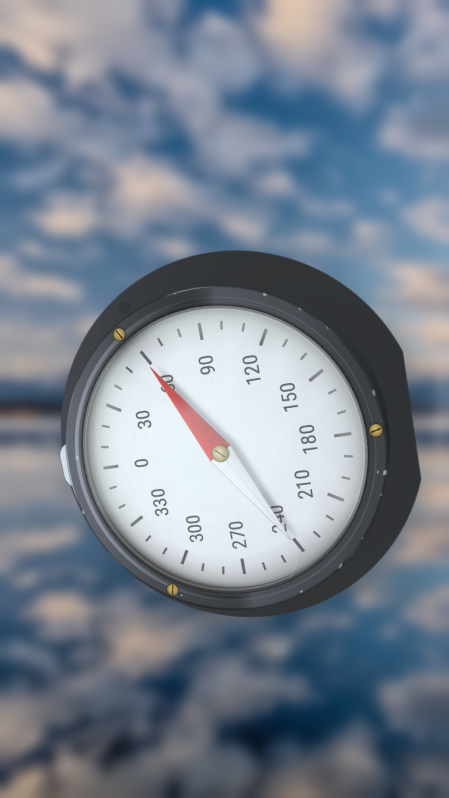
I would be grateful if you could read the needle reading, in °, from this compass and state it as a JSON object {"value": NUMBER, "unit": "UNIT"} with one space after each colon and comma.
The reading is {"value": 60, "unit": "°"}
